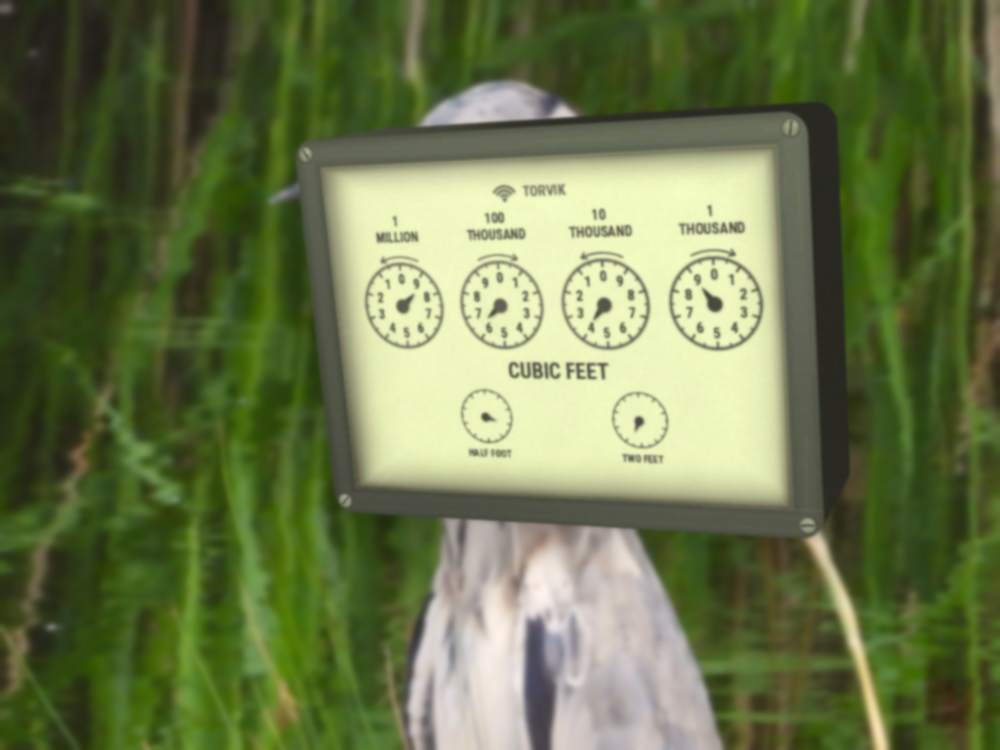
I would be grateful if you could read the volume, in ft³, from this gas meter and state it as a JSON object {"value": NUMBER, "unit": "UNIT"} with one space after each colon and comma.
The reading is {"value": 863900, "unit": "ft³"}
